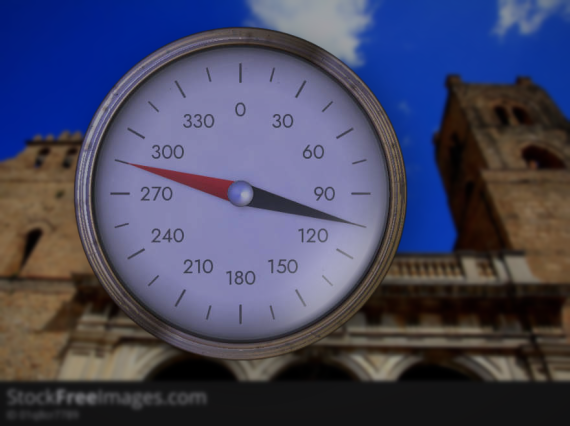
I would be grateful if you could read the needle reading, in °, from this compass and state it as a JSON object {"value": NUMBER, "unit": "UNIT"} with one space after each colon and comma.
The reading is {"value": 285, "unit": "°"}
